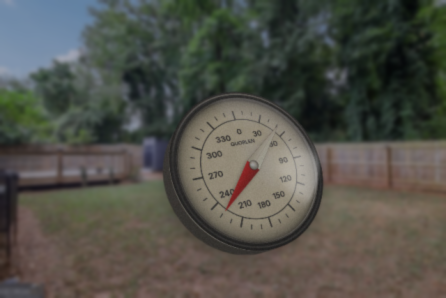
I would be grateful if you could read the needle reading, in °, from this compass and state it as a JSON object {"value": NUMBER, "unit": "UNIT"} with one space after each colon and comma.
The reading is {"value": 230, "unit": "°"}
